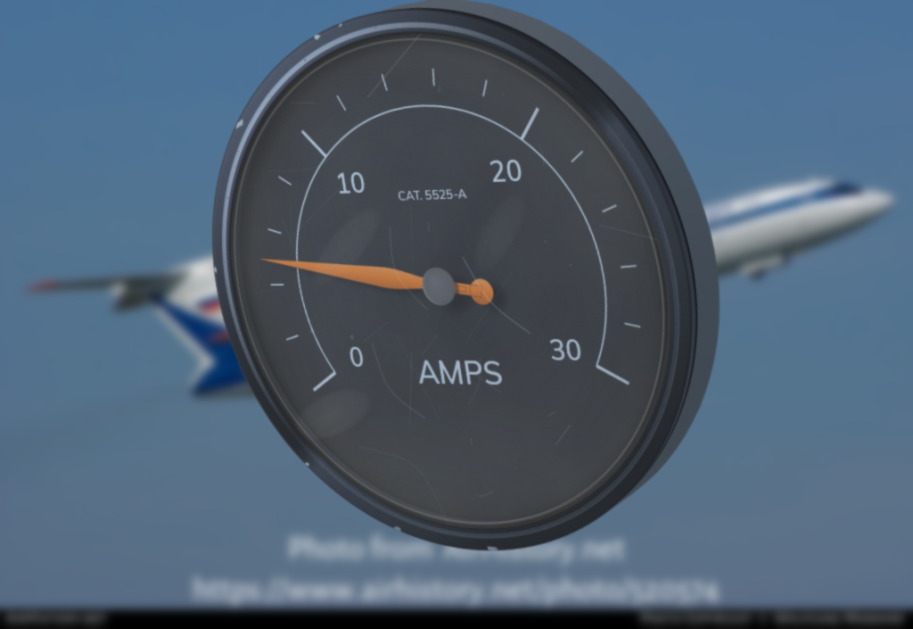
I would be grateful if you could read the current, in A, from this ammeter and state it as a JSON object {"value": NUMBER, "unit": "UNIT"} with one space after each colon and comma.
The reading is {"value": 5, "unit": "A"}
